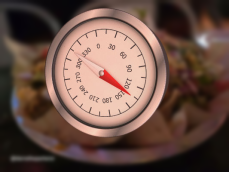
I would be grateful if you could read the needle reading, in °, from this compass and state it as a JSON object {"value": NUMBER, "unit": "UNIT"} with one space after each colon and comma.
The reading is {"value": 135, "unit": "°"}
